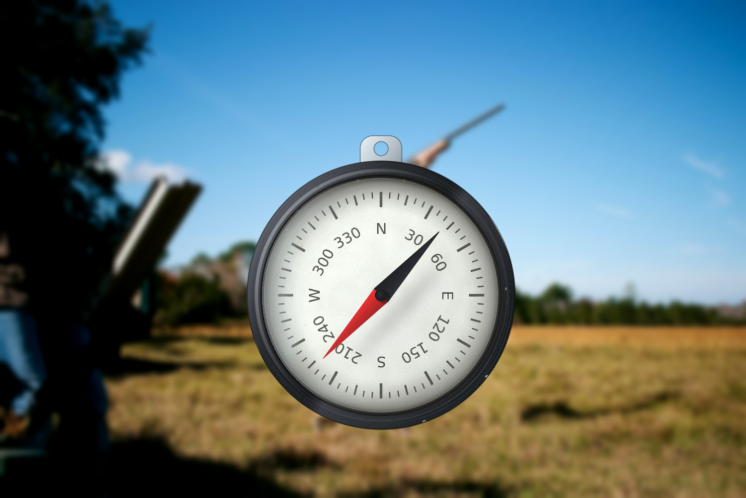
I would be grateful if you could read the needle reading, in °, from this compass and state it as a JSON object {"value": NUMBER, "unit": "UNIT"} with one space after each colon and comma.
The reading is {"value": 222.5, "unit": "°"}
